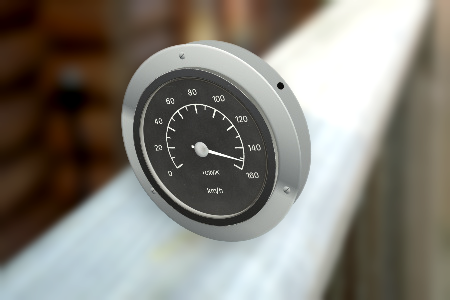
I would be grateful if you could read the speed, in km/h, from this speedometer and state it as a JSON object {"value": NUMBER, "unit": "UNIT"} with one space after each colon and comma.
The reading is {"value": 150, "unit": "km/h"}
